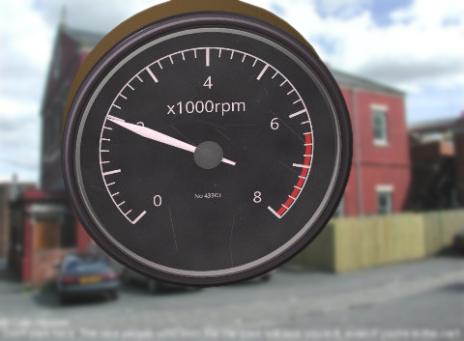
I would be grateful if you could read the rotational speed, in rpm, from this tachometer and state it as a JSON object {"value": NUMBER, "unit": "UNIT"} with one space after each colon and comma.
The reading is {"value": 2000, "unit": "rpm"}
